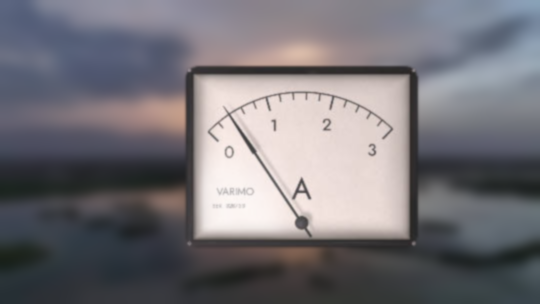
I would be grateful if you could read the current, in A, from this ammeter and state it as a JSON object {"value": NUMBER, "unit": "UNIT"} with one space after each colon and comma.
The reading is {"value": 0.4, "unit": "A"}
